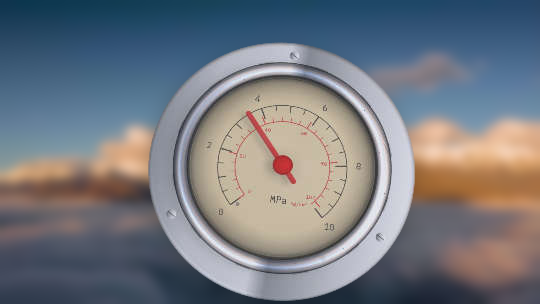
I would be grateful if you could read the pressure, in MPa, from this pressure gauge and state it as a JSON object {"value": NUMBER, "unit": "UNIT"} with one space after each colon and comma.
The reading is {"value": 3.5, "unit": "MPa"}
